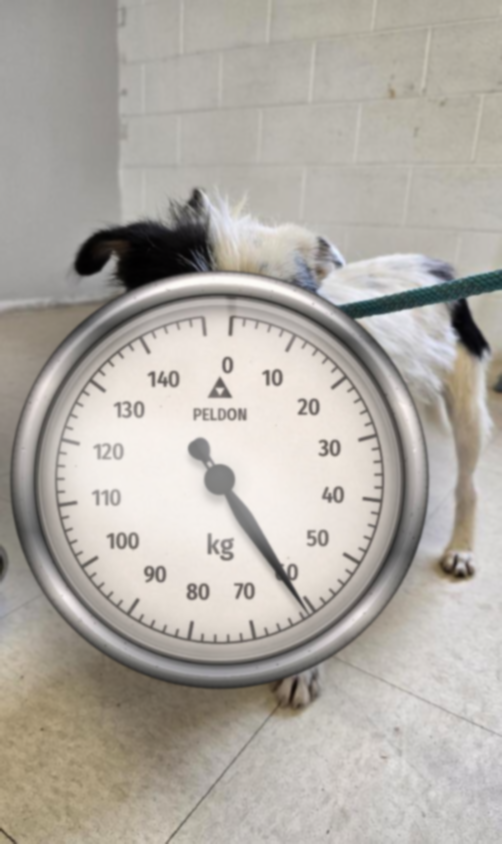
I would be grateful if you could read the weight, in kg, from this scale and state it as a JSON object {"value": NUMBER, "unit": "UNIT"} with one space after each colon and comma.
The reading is {"value": 61, "unit": "kg"}
